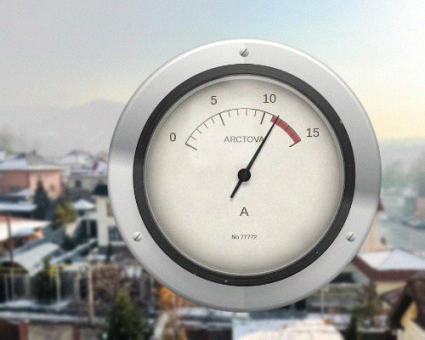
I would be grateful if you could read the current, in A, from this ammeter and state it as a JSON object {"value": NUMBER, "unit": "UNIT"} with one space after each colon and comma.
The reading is {"value": 11.5, "unit": "A"}
